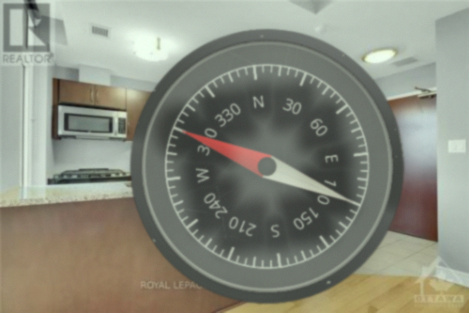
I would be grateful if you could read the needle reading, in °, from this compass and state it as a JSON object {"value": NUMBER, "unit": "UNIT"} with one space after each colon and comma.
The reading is {"value": 300, "unit": "°"}
